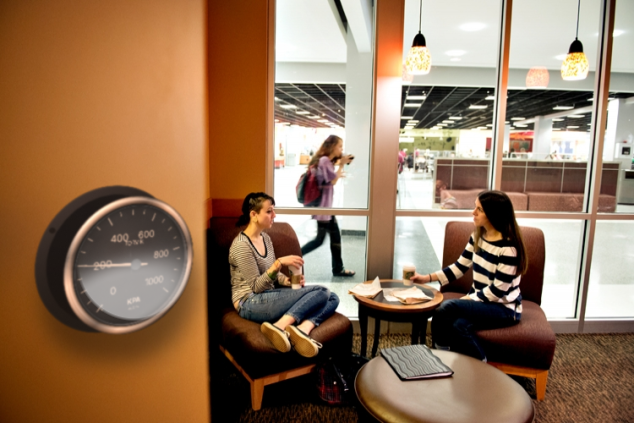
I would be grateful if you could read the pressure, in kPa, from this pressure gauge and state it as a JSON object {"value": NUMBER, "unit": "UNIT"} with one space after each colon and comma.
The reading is {"value": 200, "unit": "kPa"}
